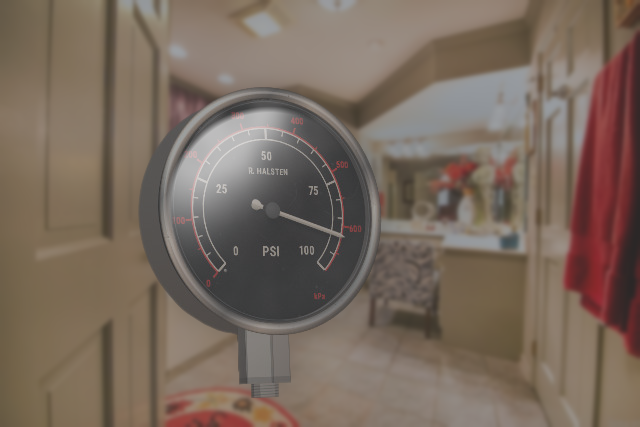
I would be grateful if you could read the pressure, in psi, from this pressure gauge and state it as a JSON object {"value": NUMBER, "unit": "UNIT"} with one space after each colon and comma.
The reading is {"value": 90, "unit": "psi"}
